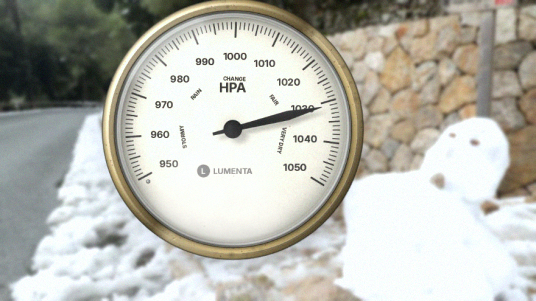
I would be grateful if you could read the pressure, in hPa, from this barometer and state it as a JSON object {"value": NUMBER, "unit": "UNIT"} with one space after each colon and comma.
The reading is {"value": 1031, "unit": "hPa"}
